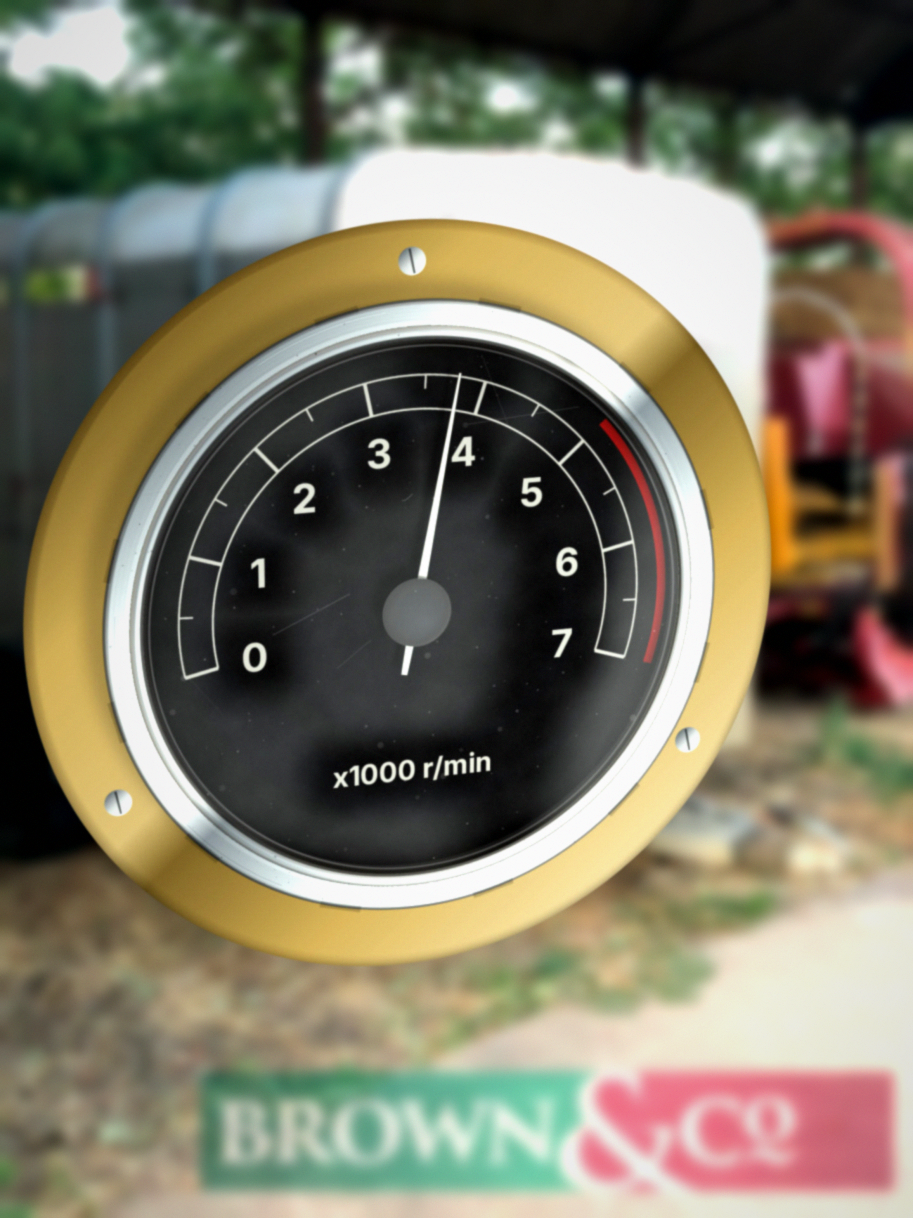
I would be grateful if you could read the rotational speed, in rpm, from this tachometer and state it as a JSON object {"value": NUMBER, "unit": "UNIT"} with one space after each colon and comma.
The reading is {"value": 3750, "unit": "rpm"}
